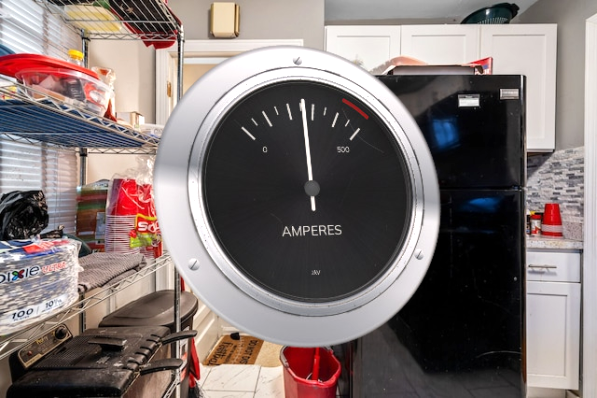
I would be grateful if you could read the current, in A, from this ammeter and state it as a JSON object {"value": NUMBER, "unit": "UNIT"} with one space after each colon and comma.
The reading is {"value": 250, "unit": "A"}
